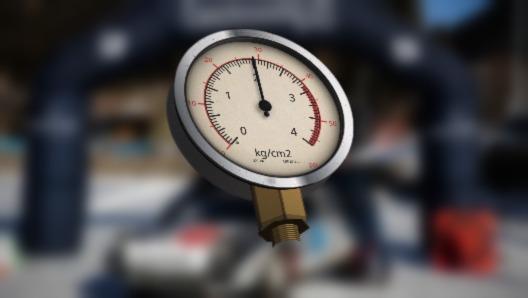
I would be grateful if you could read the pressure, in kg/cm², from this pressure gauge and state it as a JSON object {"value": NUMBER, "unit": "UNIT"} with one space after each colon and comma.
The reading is {"value": 2, "unit": "kg/cm²"}
